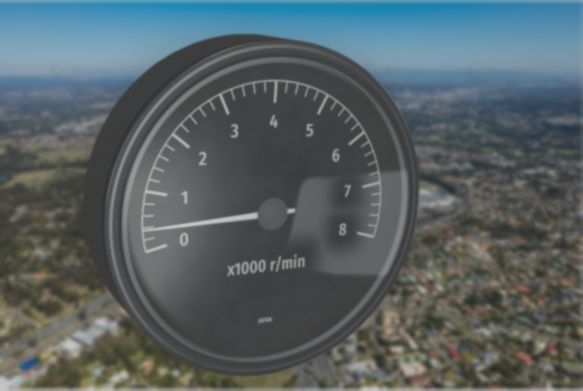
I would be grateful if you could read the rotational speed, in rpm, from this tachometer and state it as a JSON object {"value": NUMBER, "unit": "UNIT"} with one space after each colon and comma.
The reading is {"value": 400, "unit": "rpm"}
